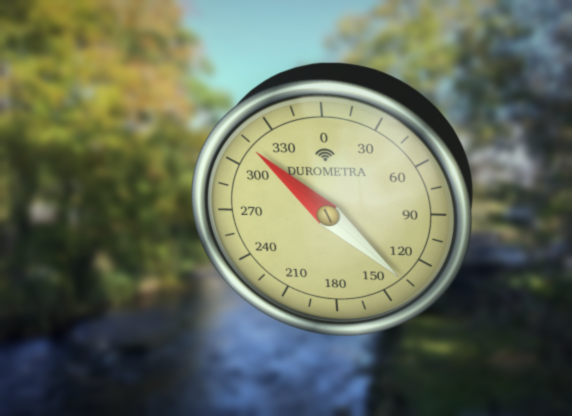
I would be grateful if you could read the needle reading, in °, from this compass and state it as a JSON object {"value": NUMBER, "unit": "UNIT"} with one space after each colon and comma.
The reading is {"value": 315, "unit": "°"}
